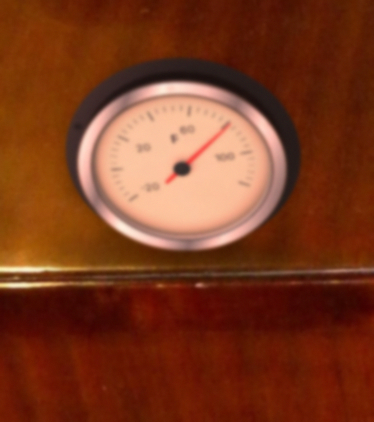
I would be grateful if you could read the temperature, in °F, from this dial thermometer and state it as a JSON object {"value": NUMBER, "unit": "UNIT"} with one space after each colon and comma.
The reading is {"value": 80, "unit": "°F"}
